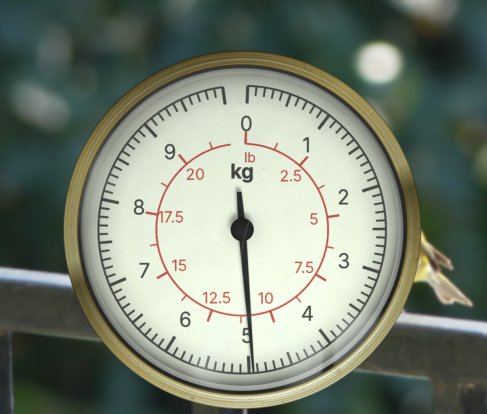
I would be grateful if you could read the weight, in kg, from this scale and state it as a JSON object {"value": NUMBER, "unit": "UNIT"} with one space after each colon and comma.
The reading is {"value": 4.95, "unit": "kg"}
